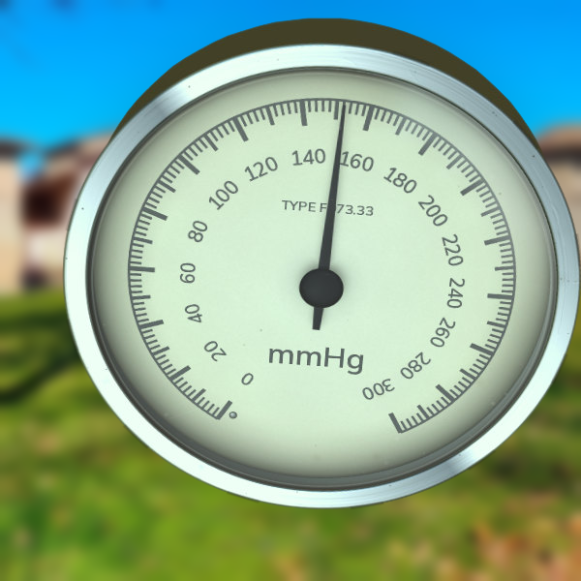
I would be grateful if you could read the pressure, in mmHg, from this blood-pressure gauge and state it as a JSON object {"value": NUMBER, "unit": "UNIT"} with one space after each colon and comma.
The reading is {"value": 152, "unit": "mmHg"}
